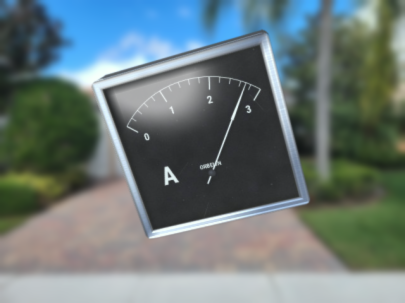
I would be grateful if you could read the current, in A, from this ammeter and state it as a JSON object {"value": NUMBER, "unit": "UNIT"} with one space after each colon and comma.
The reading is {"value": 2.7, "unit": "A"}
